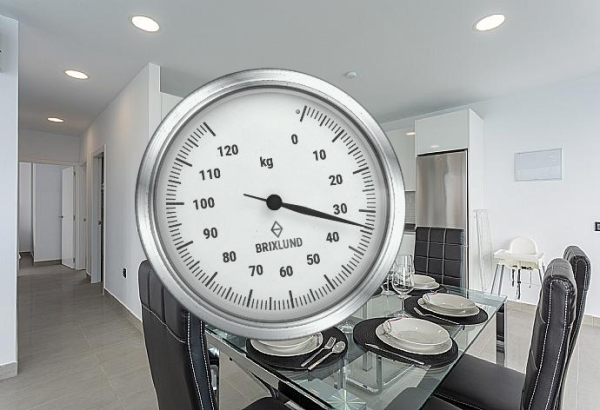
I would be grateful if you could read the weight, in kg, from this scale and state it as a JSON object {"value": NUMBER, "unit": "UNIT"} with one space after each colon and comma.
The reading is {"value": 34, "unit": "kg"}
